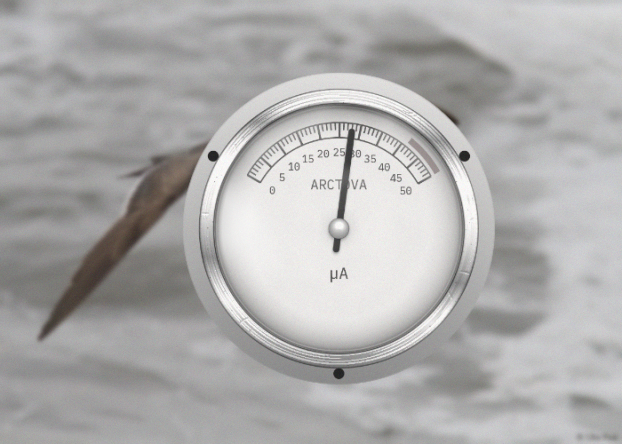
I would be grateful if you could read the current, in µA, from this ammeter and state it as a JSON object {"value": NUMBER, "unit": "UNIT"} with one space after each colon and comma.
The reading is {"value": 28, "unit": "µA"}
